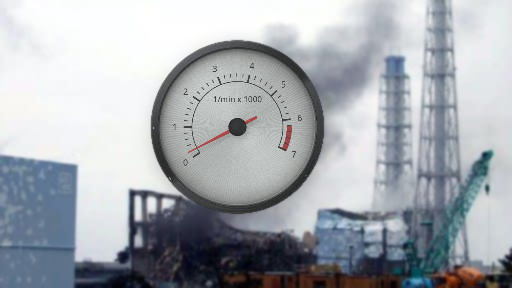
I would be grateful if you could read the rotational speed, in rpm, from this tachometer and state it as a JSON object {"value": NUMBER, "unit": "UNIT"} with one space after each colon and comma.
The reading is {"value": 200, "unit": "rpm"}
